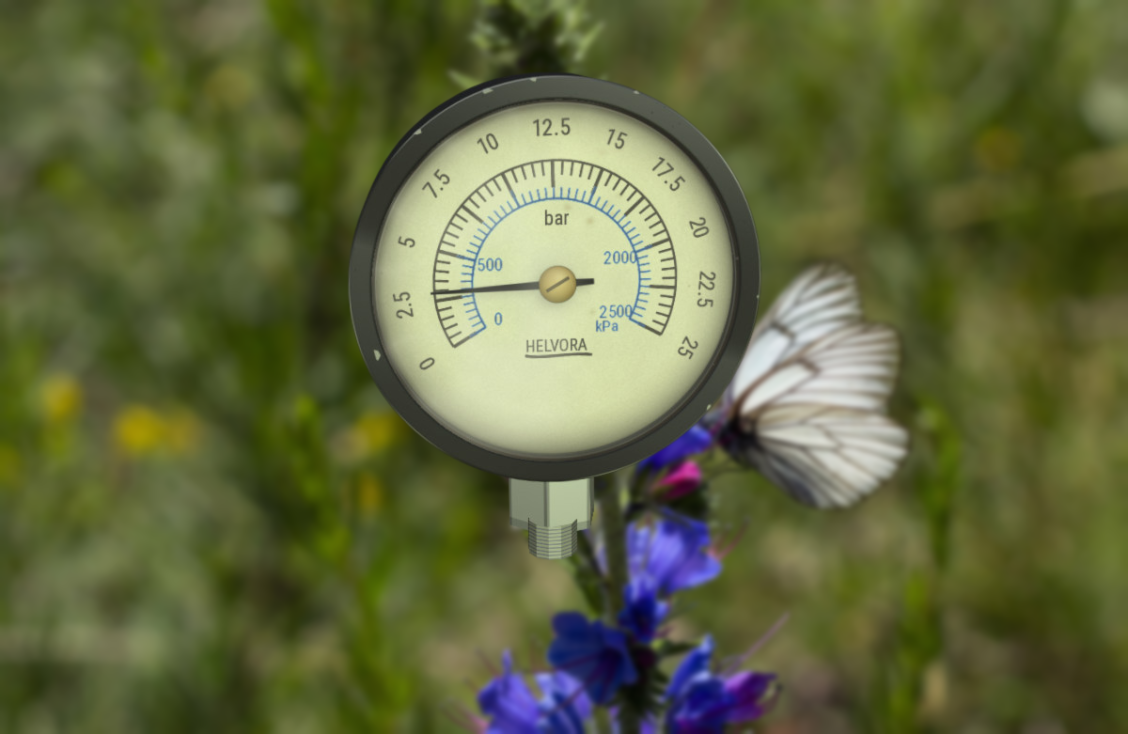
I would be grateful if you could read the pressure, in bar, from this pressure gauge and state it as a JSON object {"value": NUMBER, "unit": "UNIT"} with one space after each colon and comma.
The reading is {"value": 3, "unit": "bar"}
